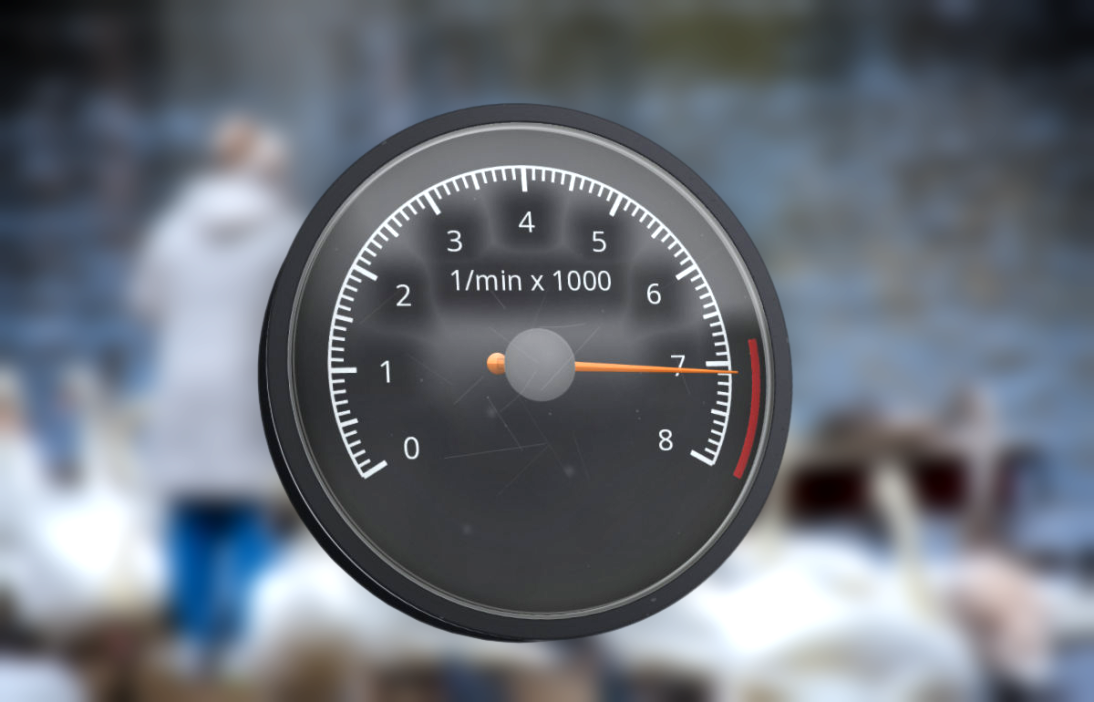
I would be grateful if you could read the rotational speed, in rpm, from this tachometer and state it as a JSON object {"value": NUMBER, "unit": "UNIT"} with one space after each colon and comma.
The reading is {"value": 7100, "unit": "rpm"}
